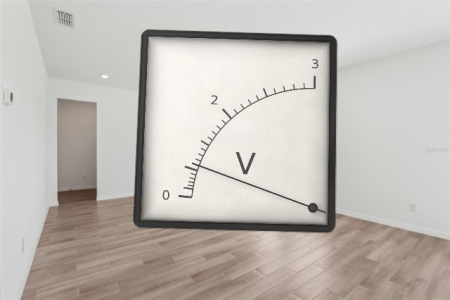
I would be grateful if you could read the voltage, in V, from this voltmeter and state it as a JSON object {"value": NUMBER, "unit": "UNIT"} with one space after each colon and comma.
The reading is {"value": 1.1, "unit": "V"}
